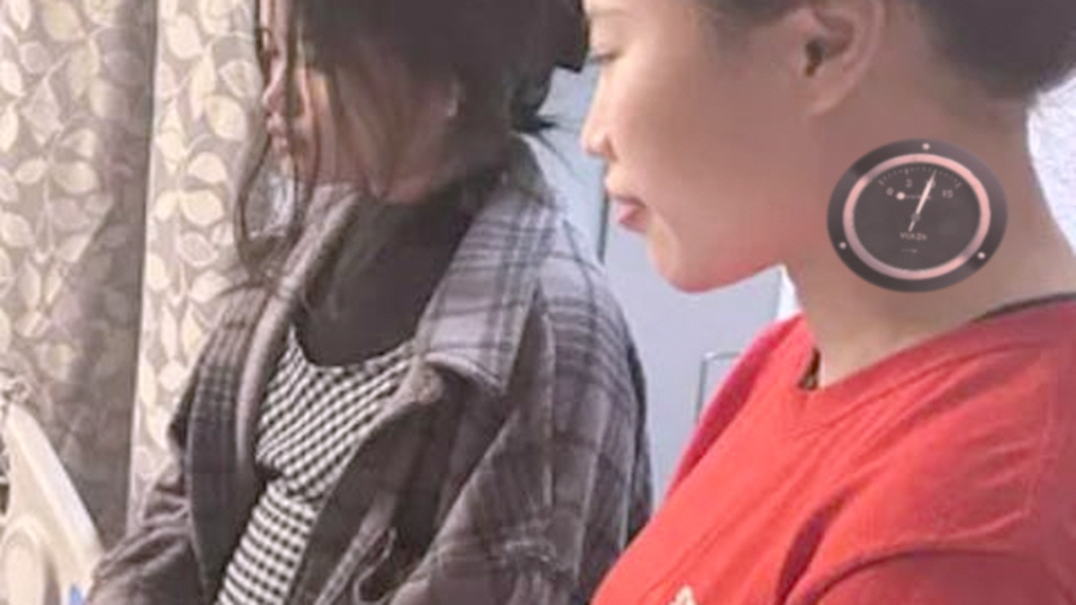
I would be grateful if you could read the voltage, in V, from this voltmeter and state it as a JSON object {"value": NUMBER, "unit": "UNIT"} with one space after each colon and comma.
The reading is {"value": 10, "unit": "V"}
